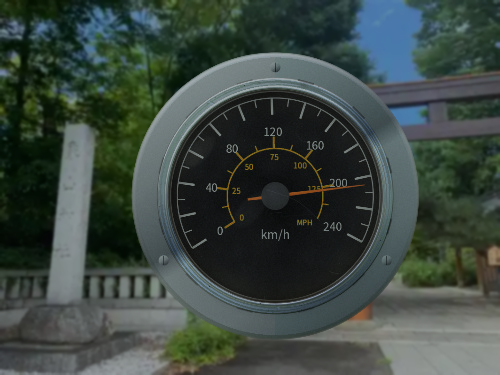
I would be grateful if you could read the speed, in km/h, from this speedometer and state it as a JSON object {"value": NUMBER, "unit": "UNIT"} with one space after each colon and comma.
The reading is {"value": 205, "unit": "km/h"}
